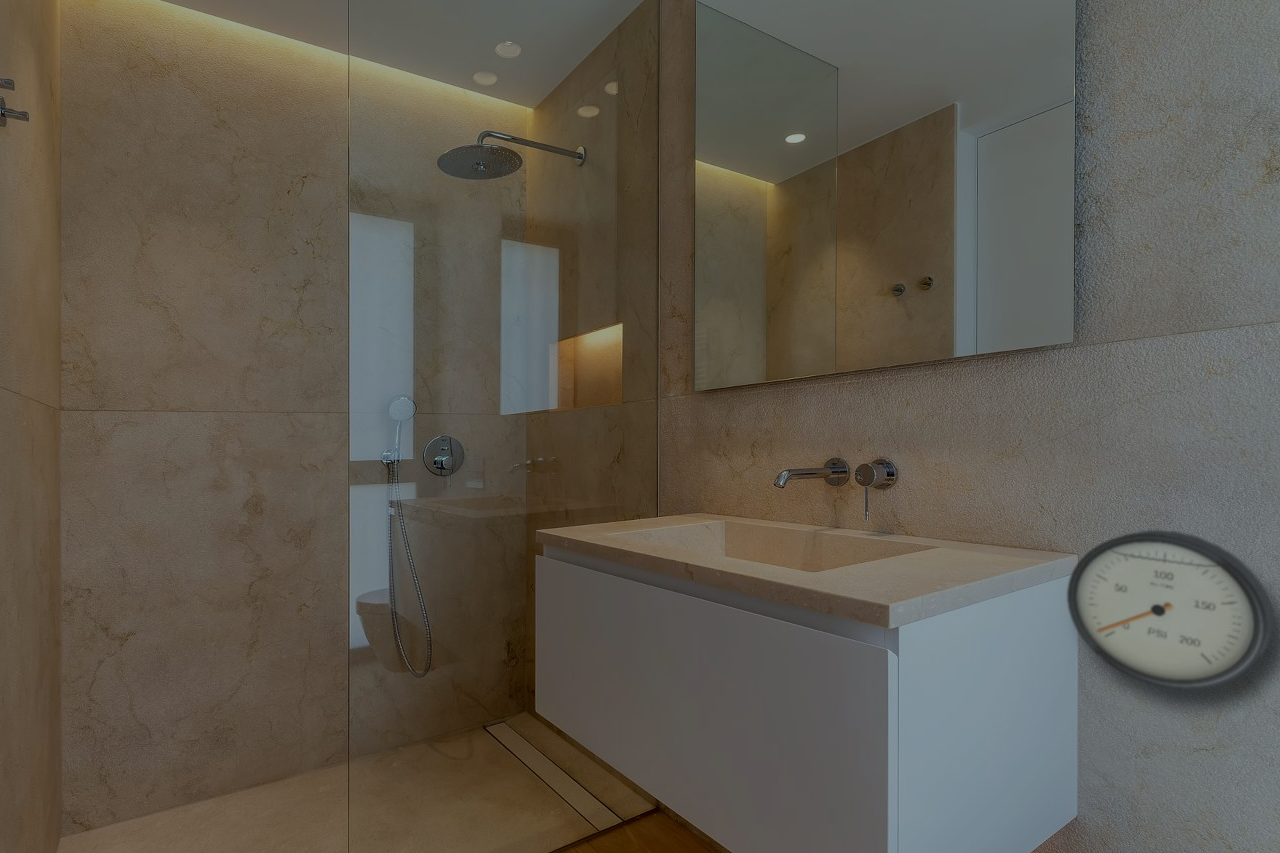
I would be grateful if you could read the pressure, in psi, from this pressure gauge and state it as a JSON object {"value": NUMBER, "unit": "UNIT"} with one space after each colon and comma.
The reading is {"value": 5, "unit": "psi"}
